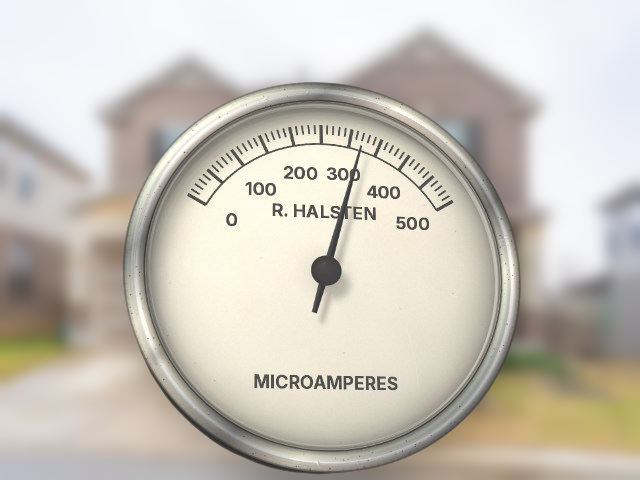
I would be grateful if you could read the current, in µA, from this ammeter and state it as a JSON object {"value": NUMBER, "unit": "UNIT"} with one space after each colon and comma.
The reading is {"value": 320, "unit": "µA"}
